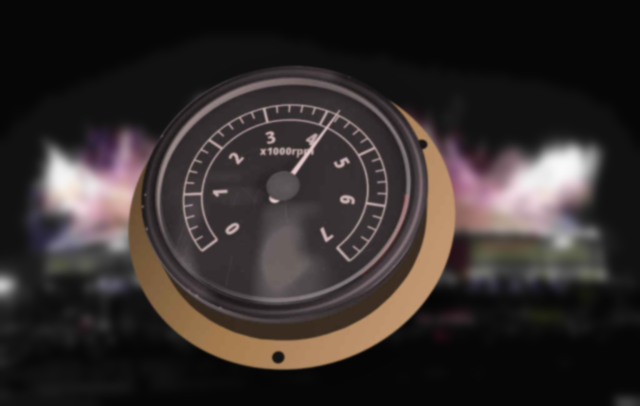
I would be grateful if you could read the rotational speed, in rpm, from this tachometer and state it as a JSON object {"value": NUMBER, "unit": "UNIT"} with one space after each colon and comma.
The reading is {"value": 4200, "unit": "rpm"}
